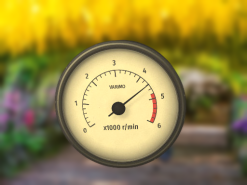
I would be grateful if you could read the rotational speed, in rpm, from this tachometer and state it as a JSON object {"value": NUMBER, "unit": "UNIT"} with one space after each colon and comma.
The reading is {"value": 4400, "unit": "rpm"}
